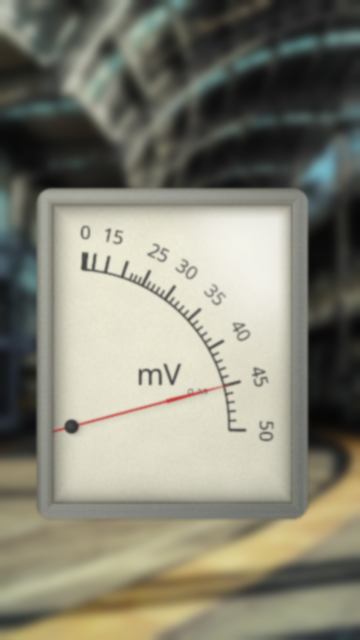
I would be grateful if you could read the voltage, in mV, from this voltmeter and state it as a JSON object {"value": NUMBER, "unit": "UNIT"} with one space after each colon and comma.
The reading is {"value": 45, "unit": "mV"}
